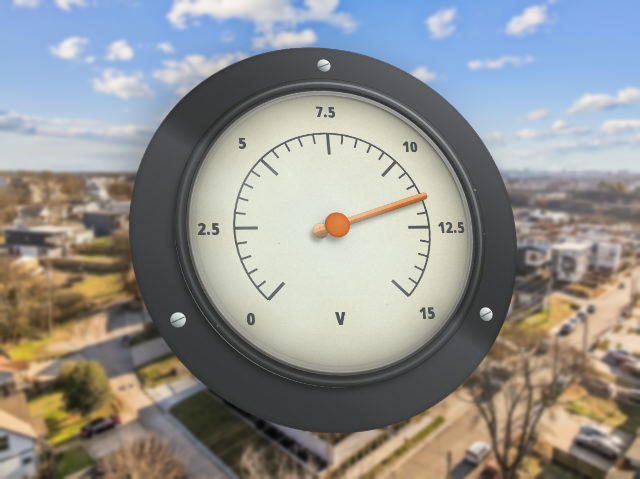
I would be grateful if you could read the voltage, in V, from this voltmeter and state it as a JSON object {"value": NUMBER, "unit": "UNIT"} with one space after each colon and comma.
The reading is {"value": 11.5, "unit": "V"}
